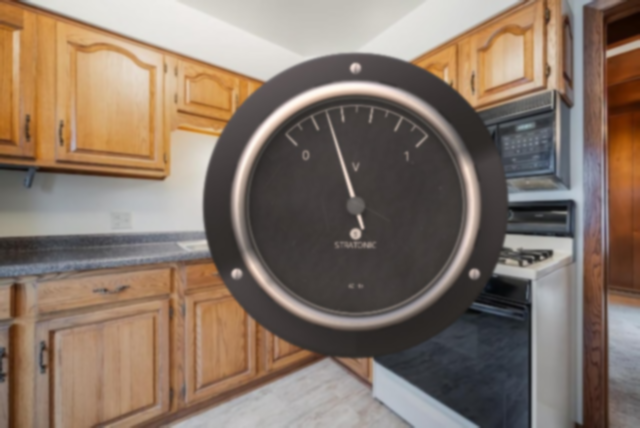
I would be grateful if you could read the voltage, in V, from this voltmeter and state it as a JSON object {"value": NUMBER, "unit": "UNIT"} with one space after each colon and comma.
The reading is {"value": 0.3, "unit": "V"}
